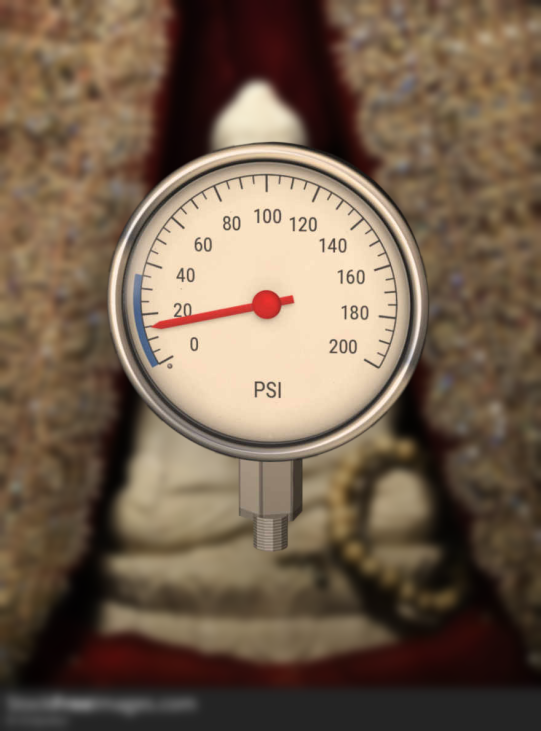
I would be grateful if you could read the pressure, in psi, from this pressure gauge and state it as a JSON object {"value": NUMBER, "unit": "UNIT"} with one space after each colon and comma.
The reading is {"value": 15, "unit": "psi"}
